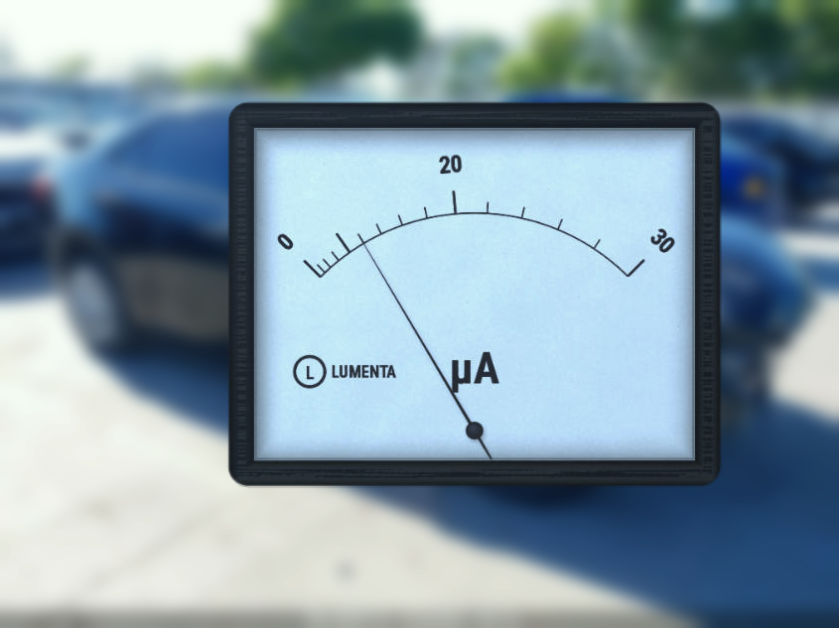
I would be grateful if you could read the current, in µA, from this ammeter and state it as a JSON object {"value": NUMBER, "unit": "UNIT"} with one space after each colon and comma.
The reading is {"value": 12, "unit": "µA"}
